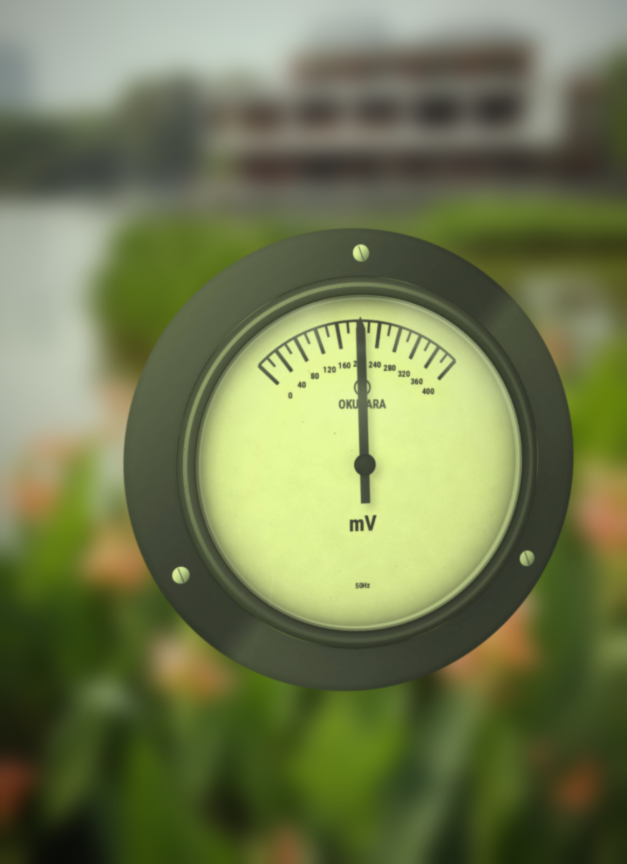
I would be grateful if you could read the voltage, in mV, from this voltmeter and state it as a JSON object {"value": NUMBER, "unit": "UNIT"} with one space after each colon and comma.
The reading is {"value": 200, "unit": "mV"}
